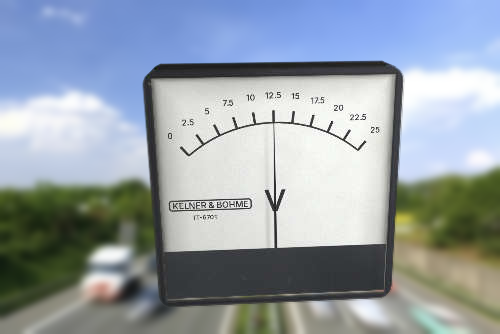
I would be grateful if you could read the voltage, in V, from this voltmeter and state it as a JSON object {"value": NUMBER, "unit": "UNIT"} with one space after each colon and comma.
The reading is {"value": 12.5, "unit": "V"}
